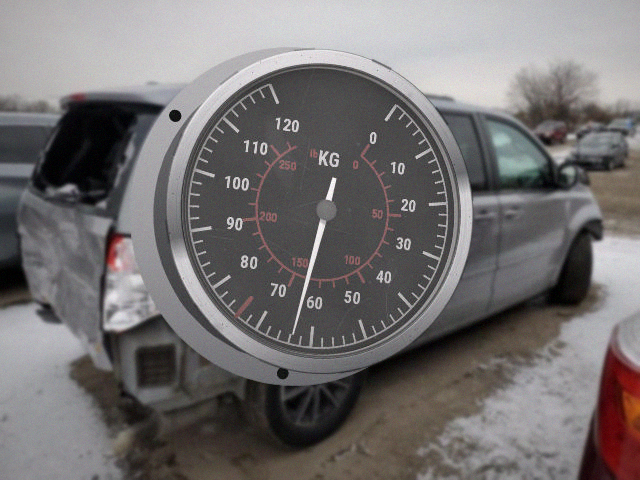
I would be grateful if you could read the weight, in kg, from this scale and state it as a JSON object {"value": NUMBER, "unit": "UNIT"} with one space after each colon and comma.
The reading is {"value": 64, "unit": "kg"}
